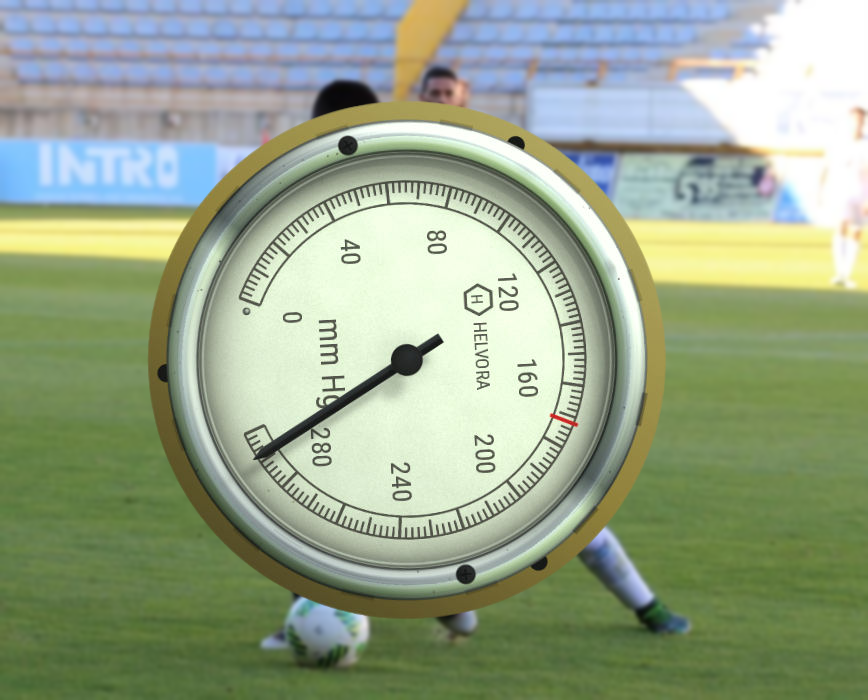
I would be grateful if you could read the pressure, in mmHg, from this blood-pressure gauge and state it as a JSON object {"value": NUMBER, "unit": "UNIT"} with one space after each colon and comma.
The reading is {"value": 292, "unit": "mmHg"}
